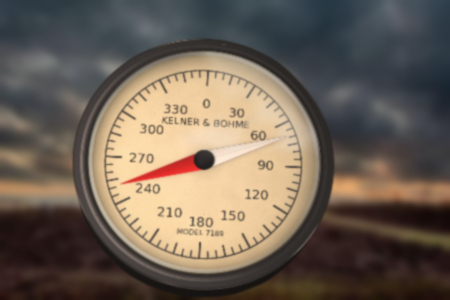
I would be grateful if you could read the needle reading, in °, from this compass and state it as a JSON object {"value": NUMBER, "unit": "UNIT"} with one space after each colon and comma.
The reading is {"value": 250, "unit": "°"}
